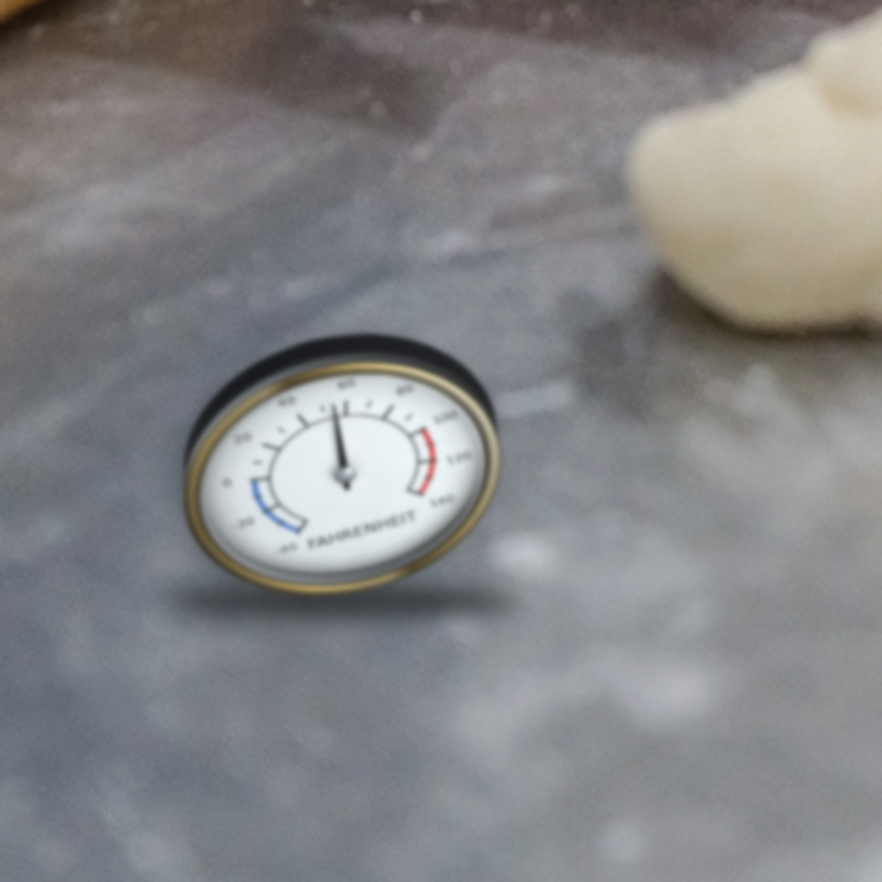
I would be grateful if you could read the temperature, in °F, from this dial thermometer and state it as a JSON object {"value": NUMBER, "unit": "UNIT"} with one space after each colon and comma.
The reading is {"value": 55, "unit": "°F"}
